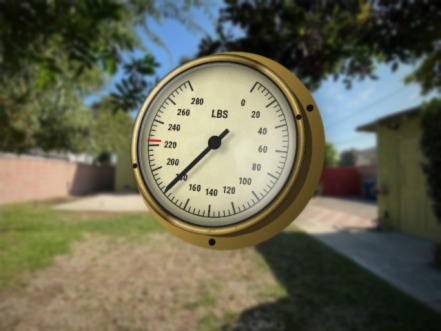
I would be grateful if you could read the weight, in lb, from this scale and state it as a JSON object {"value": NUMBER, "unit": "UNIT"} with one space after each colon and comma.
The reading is {"value": 180, "unit": "lb"}
